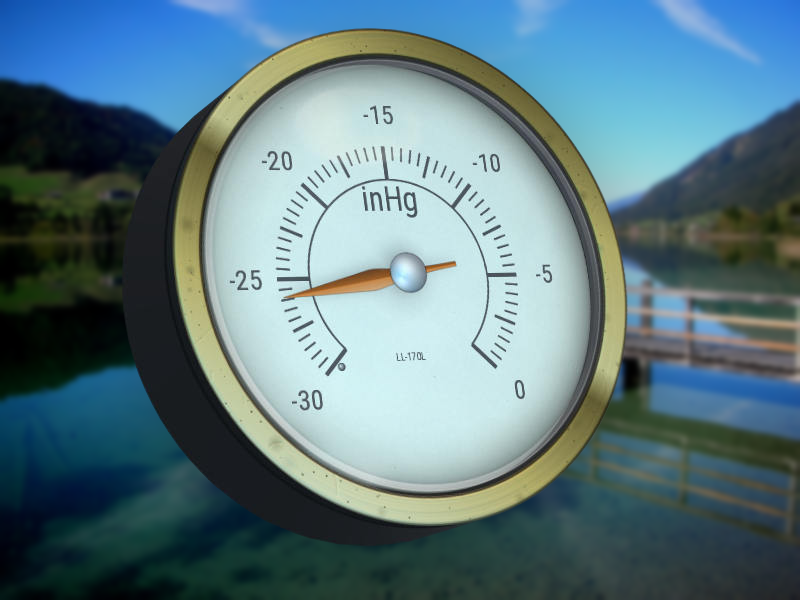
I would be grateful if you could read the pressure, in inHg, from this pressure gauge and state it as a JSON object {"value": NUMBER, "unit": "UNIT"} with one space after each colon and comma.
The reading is {"value": -26, "unit": "inHg"}
